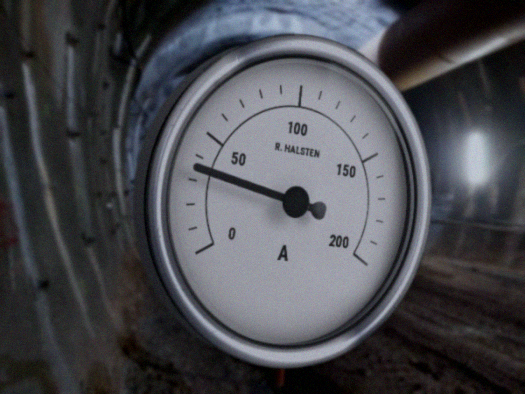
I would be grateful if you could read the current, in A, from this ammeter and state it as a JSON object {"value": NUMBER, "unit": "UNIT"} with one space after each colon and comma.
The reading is {"value": 35, "unit": "A"}
